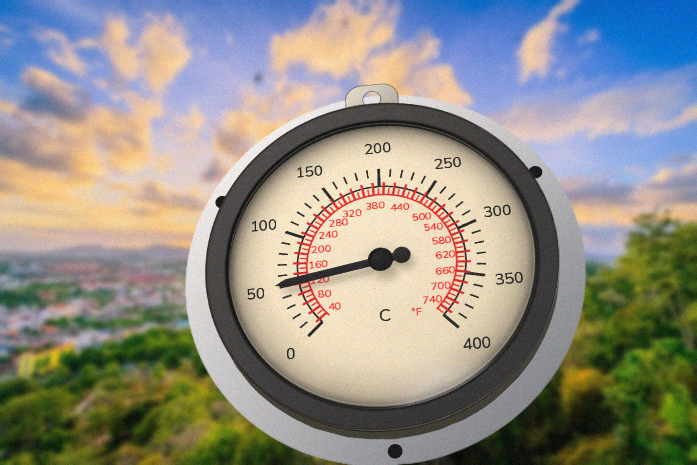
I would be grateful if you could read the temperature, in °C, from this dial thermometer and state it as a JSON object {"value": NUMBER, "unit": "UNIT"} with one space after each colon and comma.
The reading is {"value": 50, "unit": "°C"}
